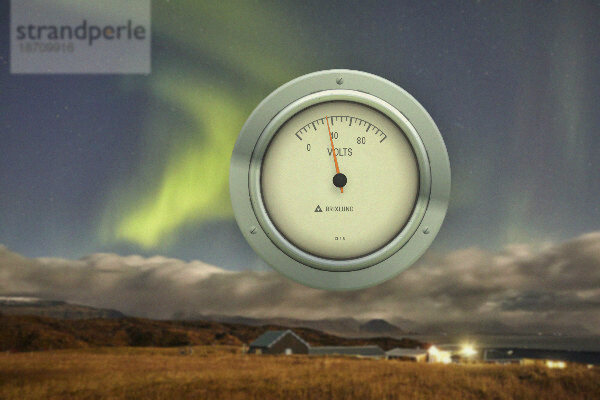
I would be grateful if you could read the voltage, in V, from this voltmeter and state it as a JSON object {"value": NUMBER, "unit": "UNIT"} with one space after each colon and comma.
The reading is {"value": 35, "unit": "V"}
